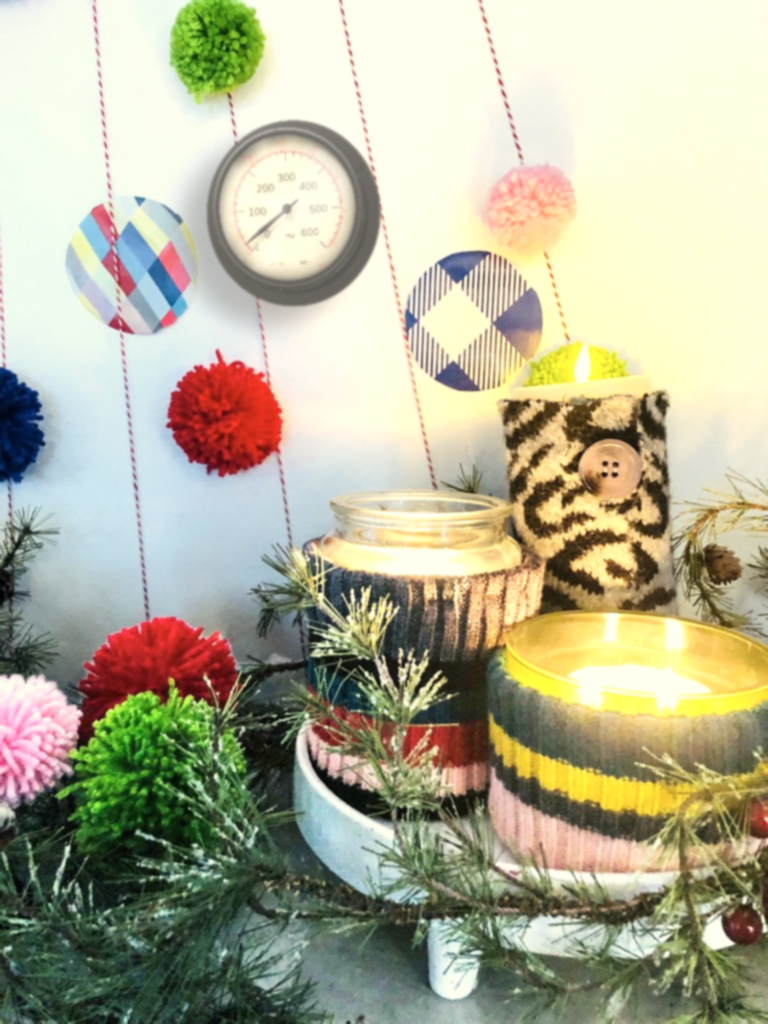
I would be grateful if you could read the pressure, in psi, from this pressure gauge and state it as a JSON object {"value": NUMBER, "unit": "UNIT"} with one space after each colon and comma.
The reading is {"value": 20, "unit": "psi"}
